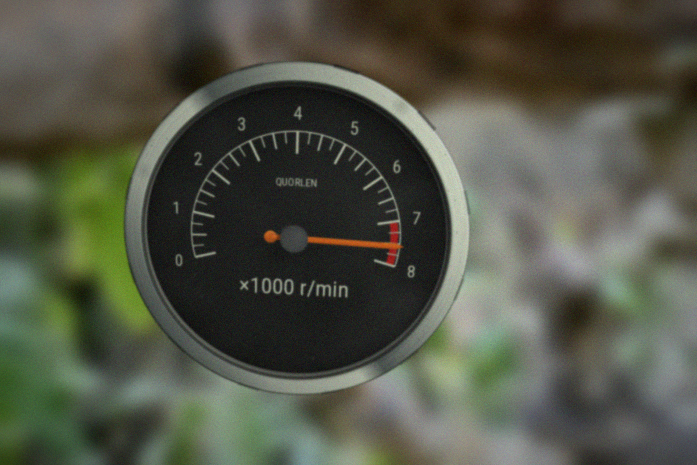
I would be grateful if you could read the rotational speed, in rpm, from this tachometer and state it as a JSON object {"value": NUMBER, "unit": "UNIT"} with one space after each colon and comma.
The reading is {"value": 7500, "unit": "rpm"}
